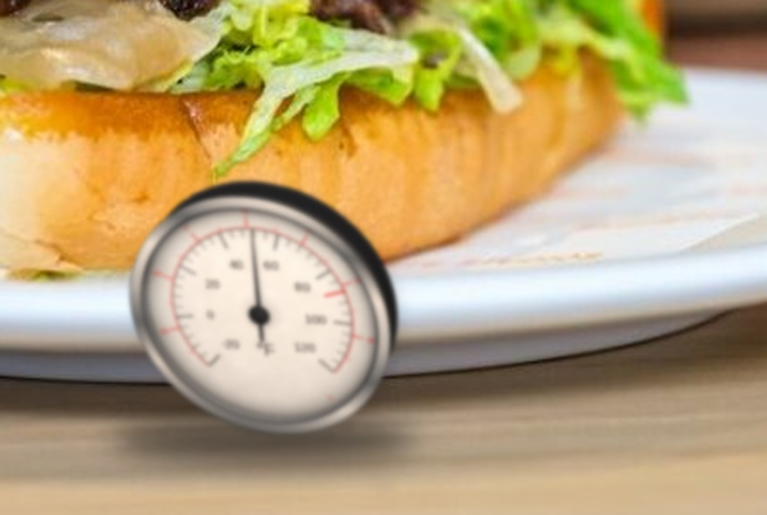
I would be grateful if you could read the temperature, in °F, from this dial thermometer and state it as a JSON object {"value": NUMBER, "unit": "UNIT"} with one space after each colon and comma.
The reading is {"value": 52, "unit": "°F"}
